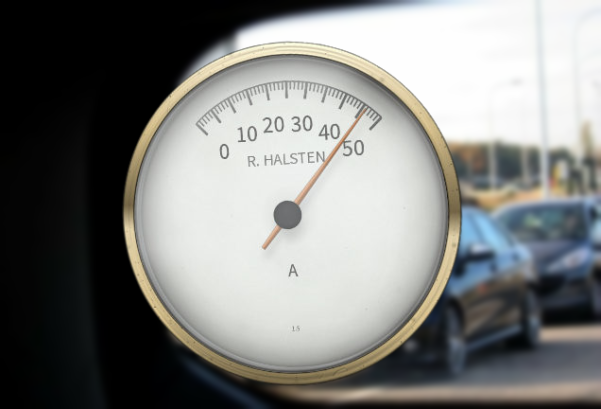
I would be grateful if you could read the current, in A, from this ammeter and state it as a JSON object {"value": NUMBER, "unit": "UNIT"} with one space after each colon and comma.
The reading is {"value": 46, "unit": "A"}
